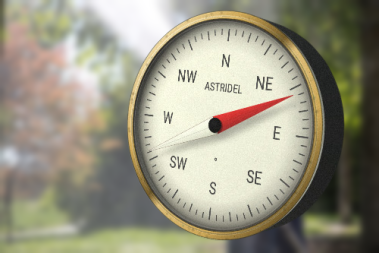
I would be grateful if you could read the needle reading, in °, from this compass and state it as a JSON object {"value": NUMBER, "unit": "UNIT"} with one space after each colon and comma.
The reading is {"value": 65, "unit": "°"}
